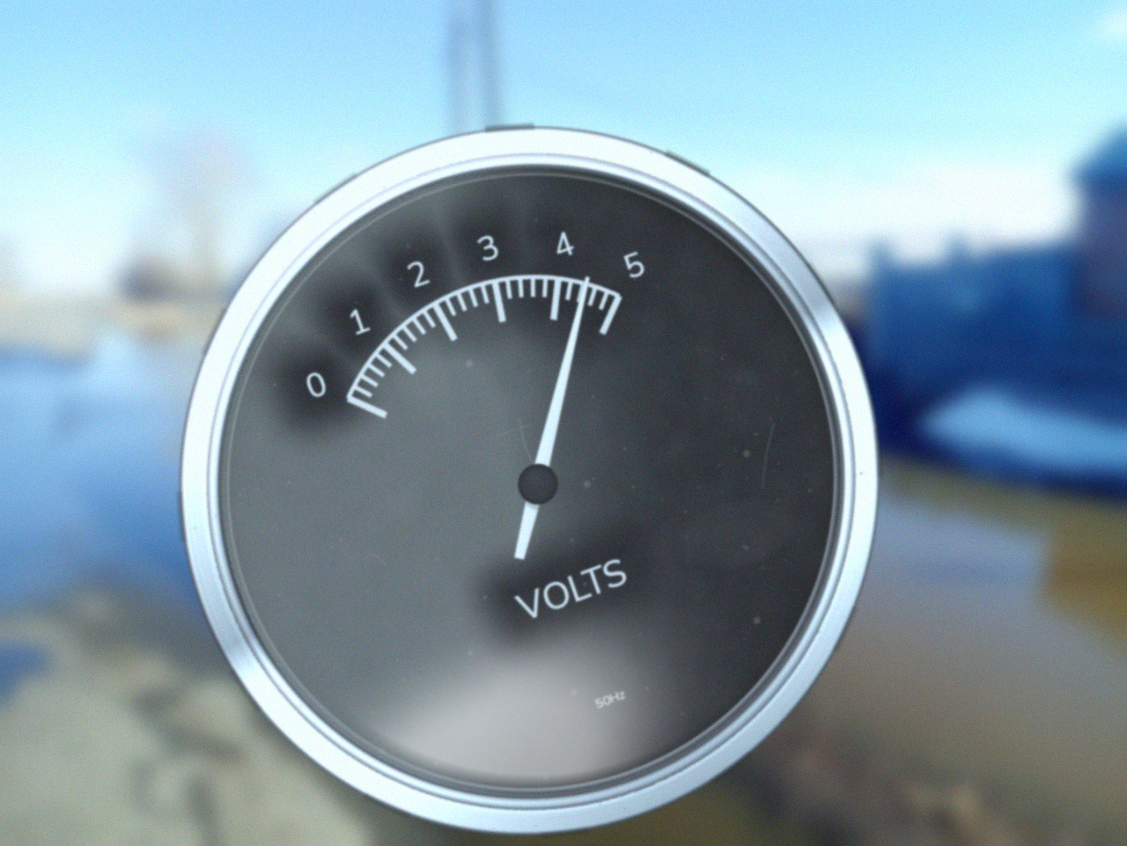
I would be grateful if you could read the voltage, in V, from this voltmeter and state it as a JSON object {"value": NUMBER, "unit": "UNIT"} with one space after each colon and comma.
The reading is {"value": 4.4, "unit": "V"}
